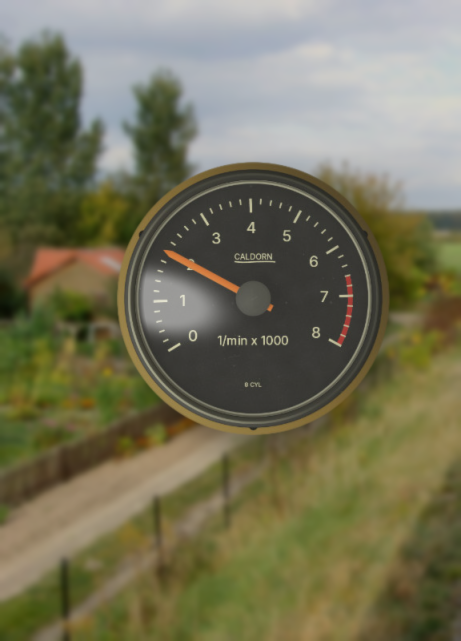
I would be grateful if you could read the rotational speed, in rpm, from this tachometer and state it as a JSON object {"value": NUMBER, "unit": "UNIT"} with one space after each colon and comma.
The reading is {"value": 2000, "unit": "rpm"}
